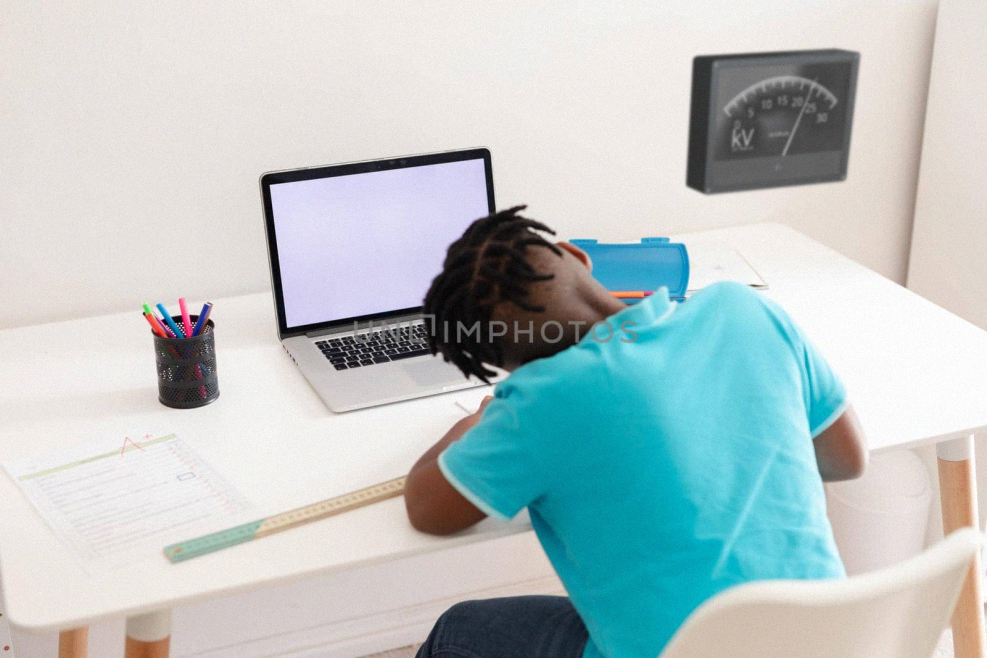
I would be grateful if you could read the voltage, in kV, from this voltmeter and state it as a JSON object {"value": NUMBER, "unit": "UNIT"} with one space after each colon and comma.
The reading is {"value": 22.5, "unit": "kV"}
